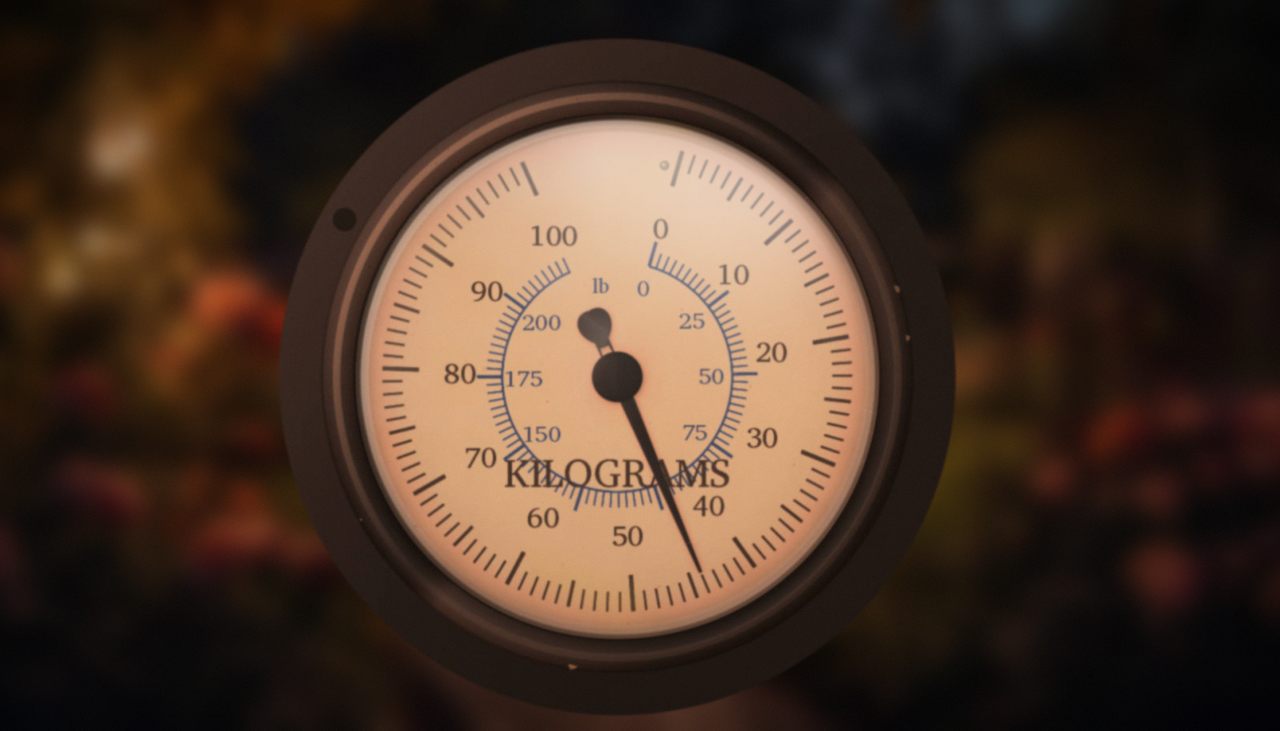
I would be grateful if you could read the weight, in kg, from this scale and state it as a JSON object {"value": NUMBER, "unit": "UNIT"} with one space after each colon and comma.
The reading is {"value": 44, "unit": "kg"}
